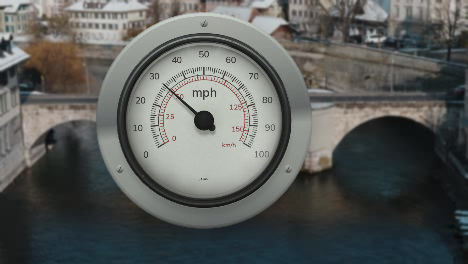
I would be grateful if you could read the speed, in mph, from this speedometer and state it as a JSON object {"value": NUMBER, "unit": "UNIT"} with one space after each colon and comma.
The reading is {"value": 30, "unit": "mph"}
